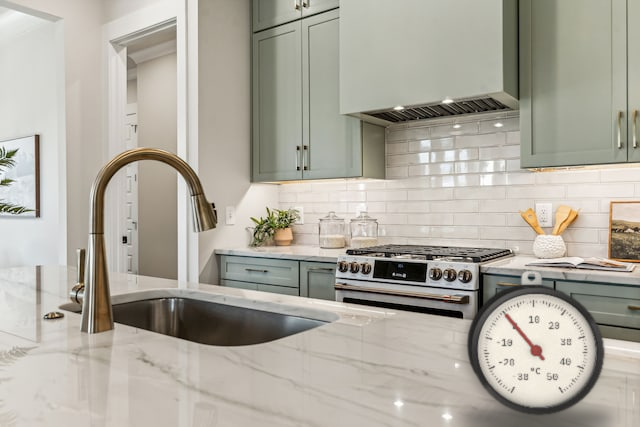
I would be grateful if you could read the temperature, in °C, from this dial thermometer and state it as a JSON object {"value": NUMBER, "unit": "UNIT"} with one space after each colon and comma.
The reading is {"value": 0, "unit": "°C"}
